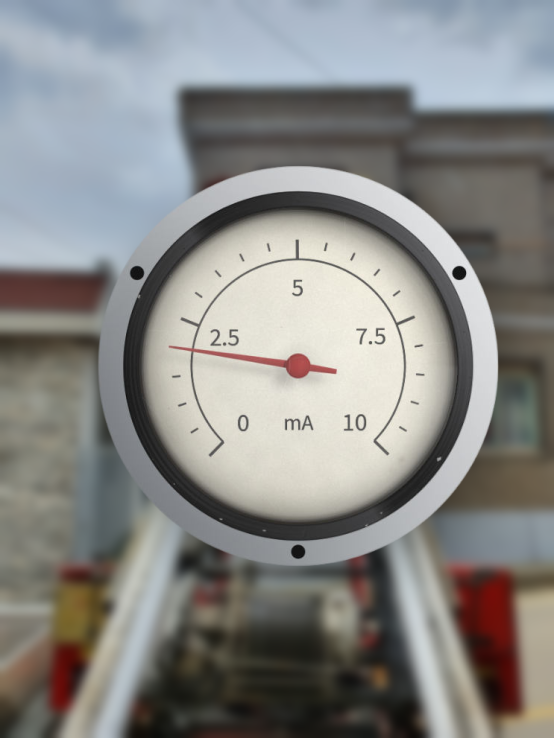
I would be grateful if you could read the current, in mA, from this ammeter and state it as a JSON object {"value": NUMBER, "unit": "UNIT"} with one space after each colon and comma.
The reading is {"value": 2, "unit": "mA"}
